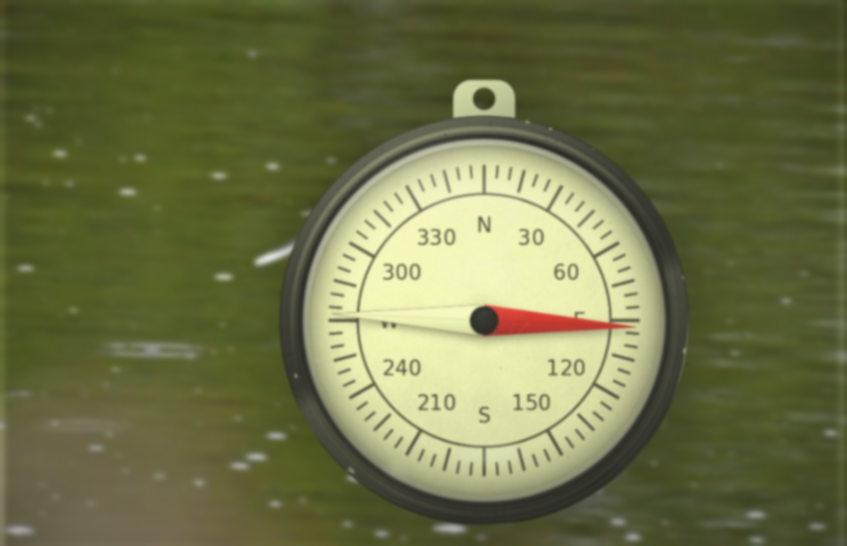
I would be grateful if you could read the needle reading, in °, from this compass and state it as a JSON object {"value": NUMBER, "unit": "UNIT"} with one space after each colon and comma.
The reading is {"value": 92.5, "unit": "°"}
